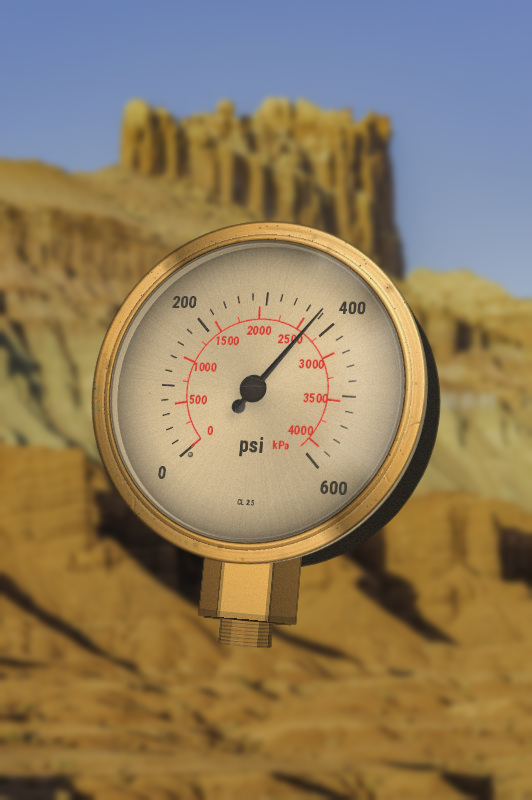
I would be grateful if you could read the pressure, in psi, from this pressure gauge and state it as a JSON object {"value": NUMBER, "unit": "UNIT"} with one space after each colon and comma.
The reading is {"value": 380, "unit": "psi"}
